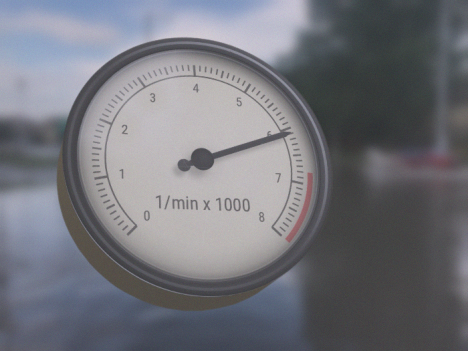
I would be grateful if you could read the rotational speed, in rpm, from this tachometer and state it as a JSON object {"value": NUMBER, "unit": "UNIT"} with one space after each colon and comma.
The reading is {"value": 6100, "unit": "rpm"}
